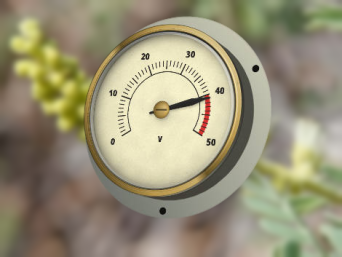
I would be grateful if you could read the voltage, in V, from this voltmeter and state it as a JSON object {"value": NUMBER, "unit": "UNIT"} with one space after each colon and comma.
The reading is {"value": 41, "unit": "V"}
